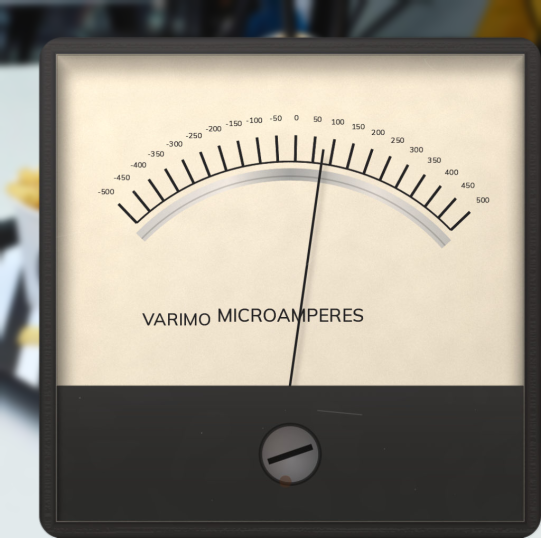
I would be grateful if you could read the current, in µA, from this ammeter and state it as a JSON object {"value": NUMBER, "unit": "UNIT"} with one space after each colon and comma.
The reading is {"value": 75, "unit": "µA"}
